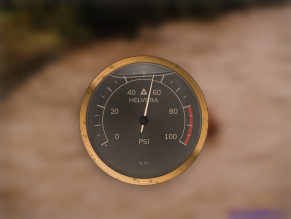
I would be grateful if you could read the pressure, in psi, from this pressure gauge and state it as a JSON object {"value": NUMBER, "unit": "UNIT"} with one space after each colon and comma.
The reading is {"value": 55, "unit": "psi"}
